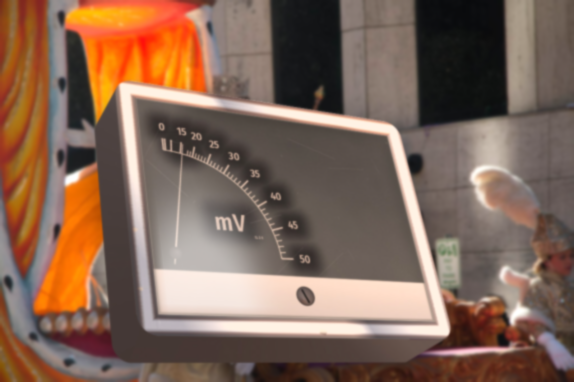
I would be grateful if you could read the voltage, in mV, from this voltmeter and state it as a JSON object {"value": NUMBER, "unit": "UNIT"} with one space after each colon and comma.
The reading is {"value": 15, "unit": "mV"}
